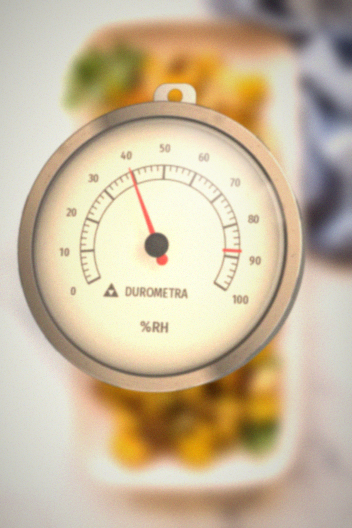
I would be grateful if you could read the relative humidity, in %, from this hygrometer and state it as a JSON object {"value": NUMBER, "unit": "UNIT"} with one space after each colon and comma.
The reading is {"value": 40, "unit": "%"}
